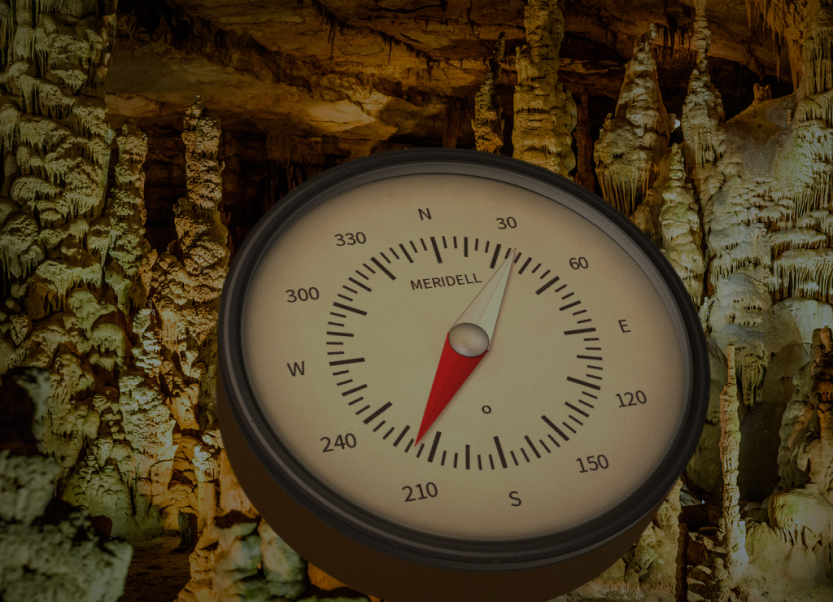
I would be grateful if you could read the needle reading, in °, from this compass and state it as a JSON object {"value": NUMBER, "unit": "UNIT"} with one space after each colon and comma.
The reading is {"value": 217.5, "unit": "°"}
